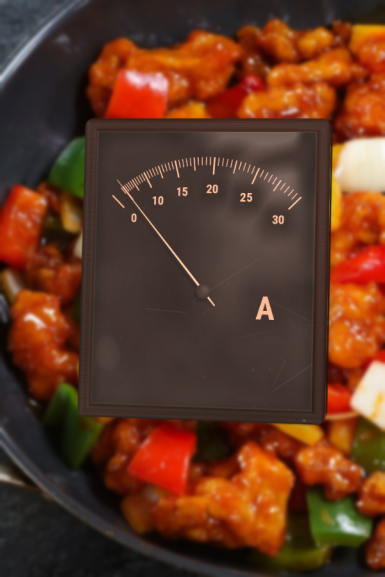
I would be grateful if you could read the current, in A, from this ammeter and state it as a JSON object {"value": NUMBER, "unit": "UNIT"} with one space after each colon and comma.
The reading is {"value": 5, "unit": "A"}
